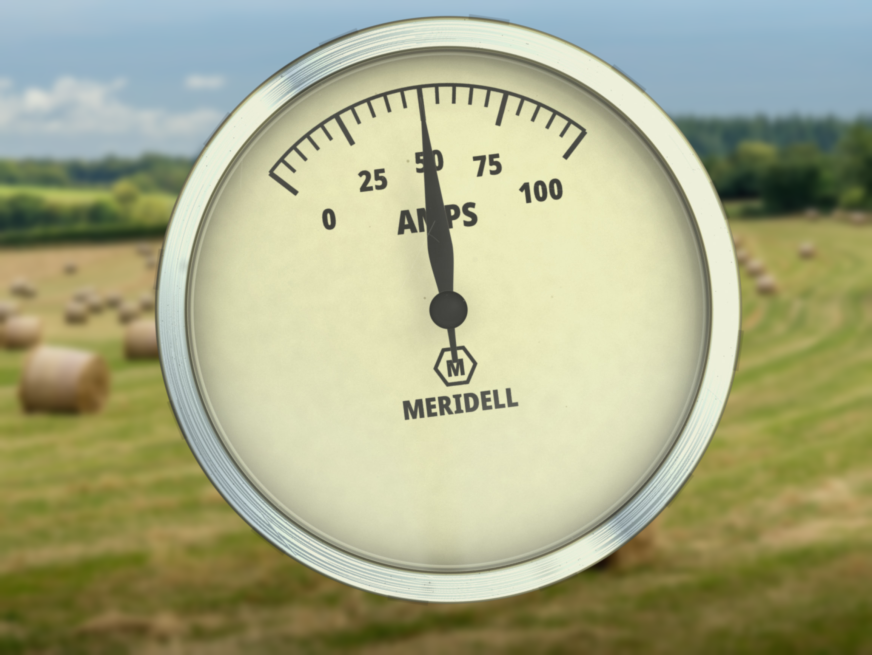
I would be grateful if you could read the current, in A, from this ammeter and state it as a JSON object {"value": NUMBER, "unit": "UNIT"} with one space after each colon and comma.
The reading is {"value": 50, "unit": "A"}
